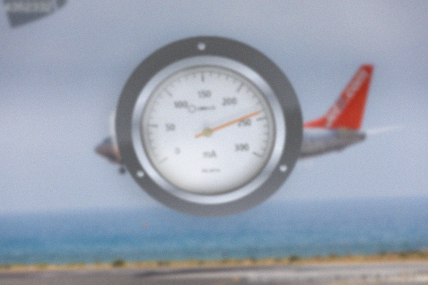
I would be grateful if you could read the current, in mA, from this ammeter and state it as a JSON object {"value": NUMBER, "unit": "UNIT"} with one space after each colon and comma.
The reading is {"value": 240, "unit": "mA"}
